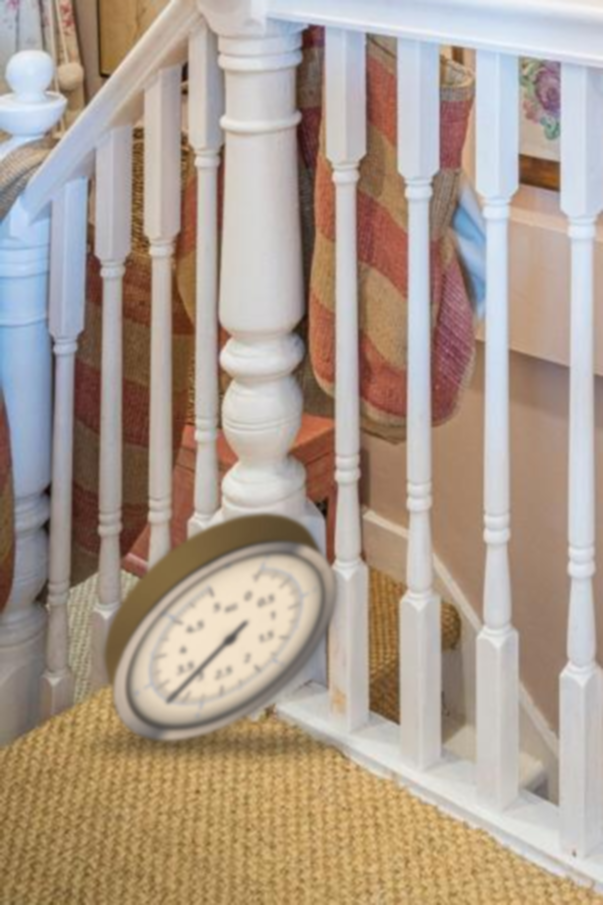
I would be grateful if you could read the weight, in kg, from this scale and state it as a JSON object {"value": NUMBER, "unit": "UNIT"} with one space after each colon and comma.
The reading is {"value": 3.25, "unit": "kg"}
